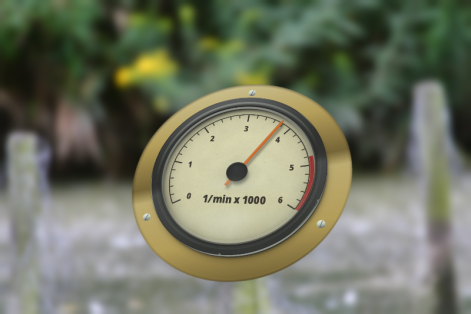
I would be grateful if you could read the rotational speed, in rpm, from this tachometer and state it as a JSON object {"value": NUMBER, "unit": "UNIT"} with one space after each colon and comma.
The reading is {"value": 3800, "unit": "rpm"}
